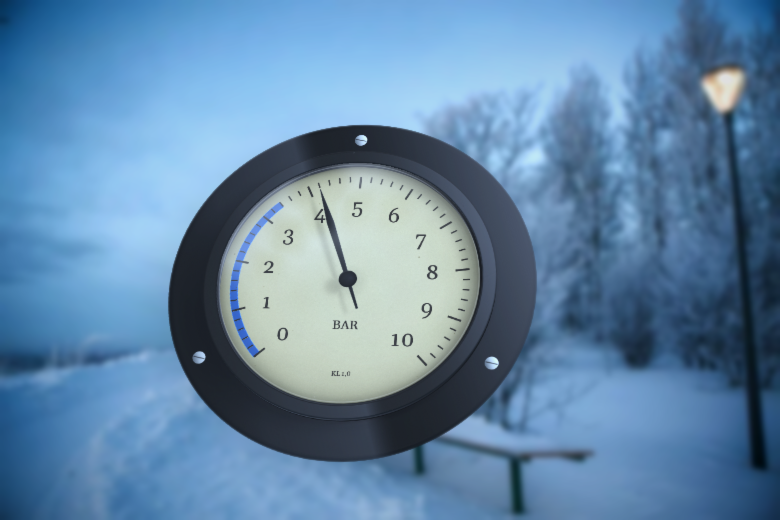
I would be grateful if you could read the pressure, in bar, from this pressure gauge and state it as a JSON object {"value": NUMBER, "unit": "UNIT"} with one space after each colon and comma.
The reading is {"value": 4.2, "unit": "bar"}
